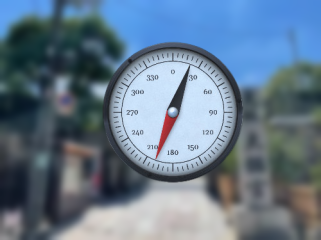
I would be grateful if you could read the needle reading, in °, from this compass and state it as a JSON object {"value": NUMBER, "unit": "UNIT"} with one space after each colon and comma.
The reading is {"value": 200, "unit": "°"}
